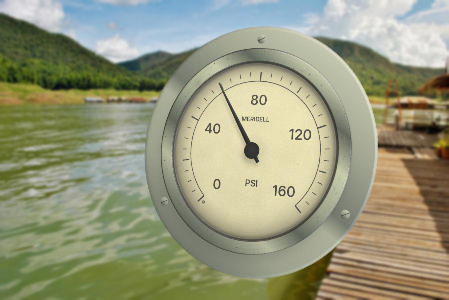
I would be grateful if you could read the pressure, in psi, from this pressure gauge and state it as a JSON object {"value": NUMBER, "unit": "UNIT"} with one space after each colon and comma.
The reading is {"value": 60, "unit": "psi"}
